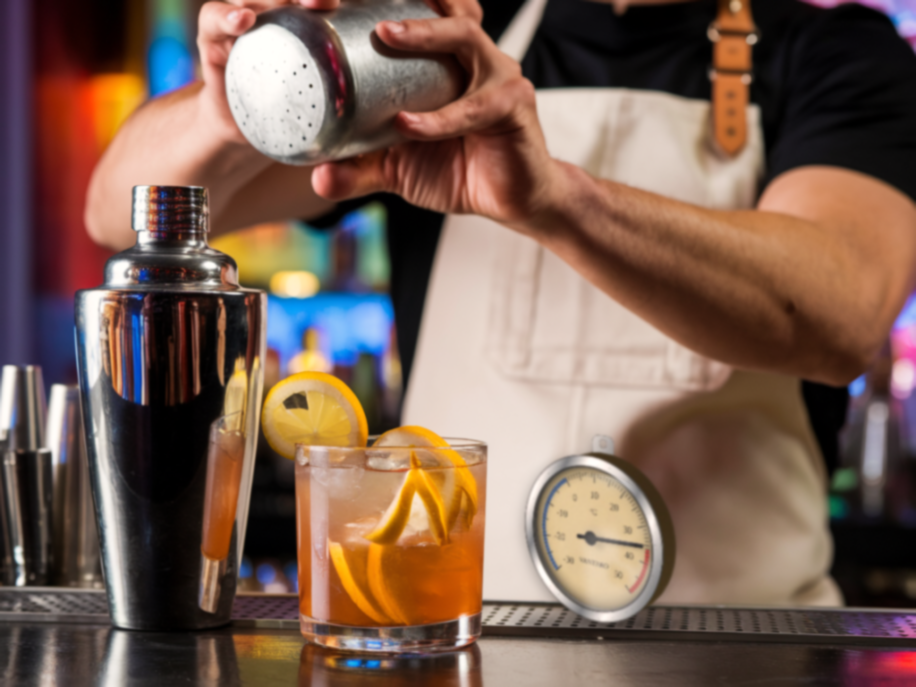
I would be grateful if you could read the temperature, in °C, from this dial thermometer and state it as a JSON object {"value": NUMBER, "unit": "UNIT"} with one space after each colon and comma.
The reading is {"value": 35, "unit": "°C"}
